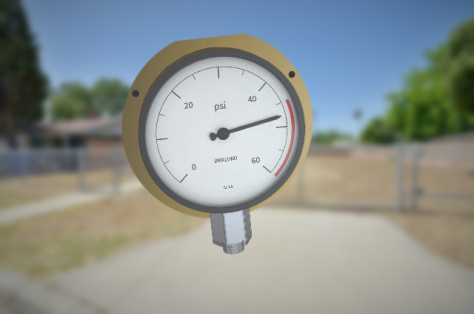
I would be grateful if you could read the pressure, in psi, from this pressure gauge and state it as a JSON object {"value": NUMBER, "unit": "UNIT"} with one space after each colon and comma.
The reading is {"value": 47.5, "unit": "psi"}
